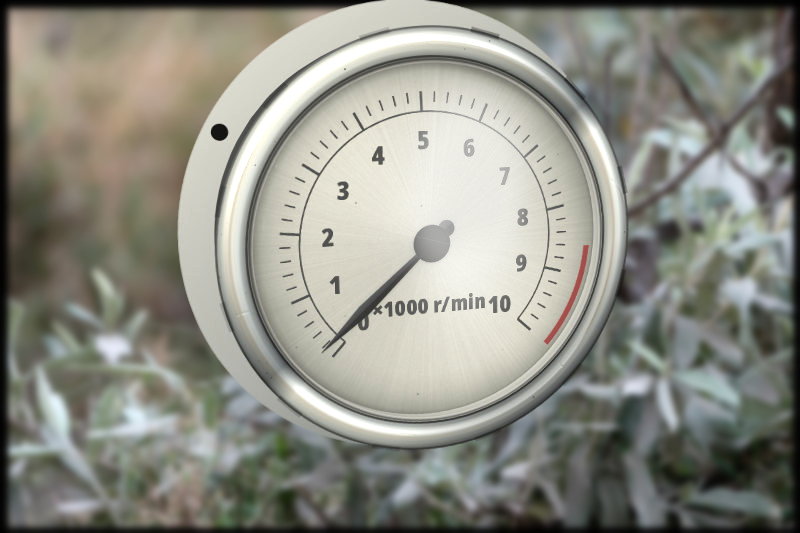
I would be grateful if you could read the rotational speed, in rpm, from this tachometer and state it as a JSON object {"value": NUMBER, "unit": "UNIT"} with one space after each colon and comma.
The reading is {"value": 200, "unit": "rpm"}
